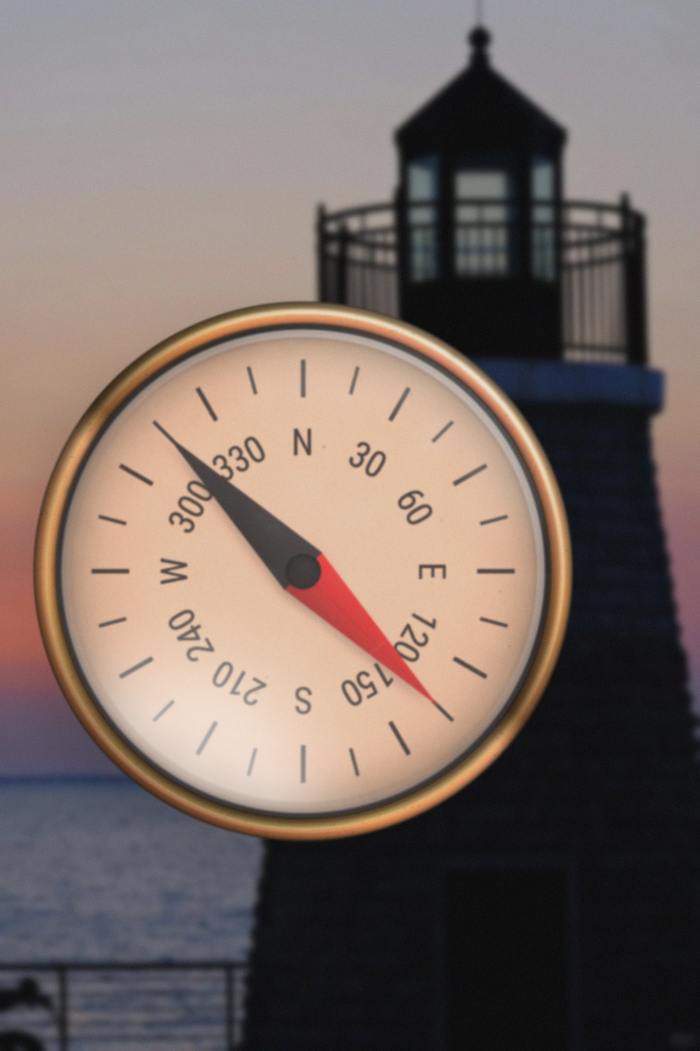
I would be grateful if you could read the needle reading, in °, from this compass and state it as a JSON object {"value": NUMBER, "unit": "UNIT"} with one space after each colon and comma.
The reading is {"value": 135, "unit": "°"}
